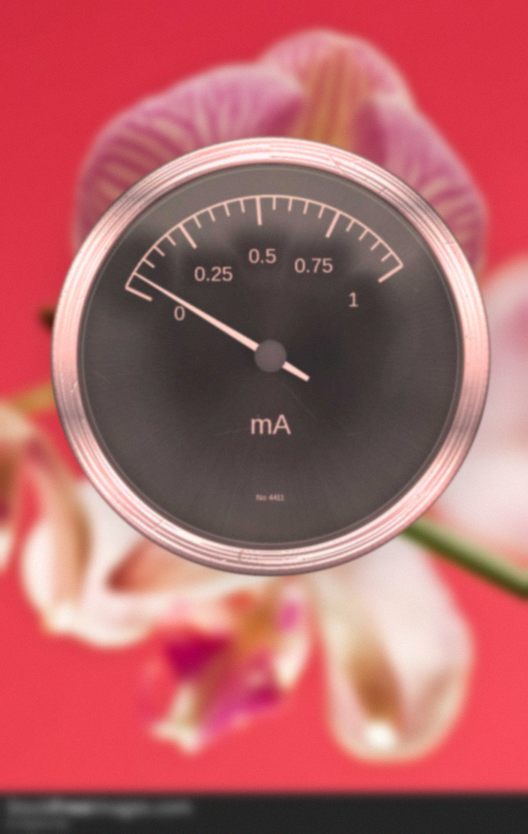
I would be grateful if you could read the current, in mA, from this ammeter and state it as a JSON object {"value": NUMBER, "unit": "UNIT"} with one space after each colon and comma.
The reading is {"value": 0.05, "unit": "mA"}
